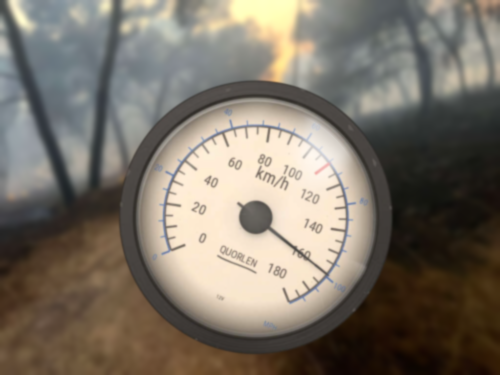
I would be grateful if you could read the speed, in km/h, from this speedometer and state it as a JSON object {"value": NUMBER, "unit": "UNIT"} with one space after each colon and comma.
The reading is {"value": 160, "unit": "km/h"}
